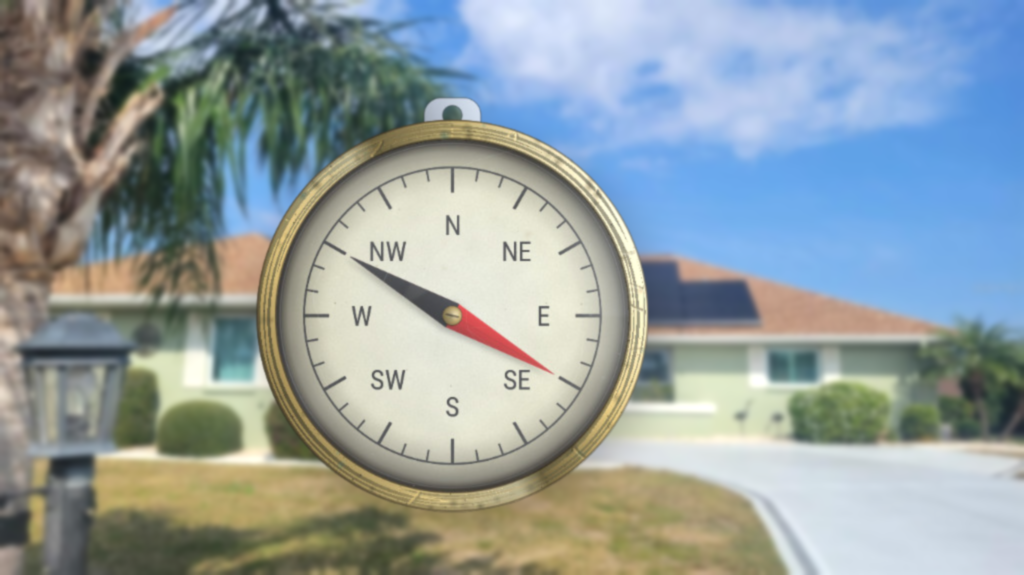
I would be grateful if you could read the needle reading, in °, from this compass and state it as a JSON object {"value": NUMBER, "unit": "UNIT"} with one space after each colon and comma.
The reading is {"value": 120, "unit": "°"}
